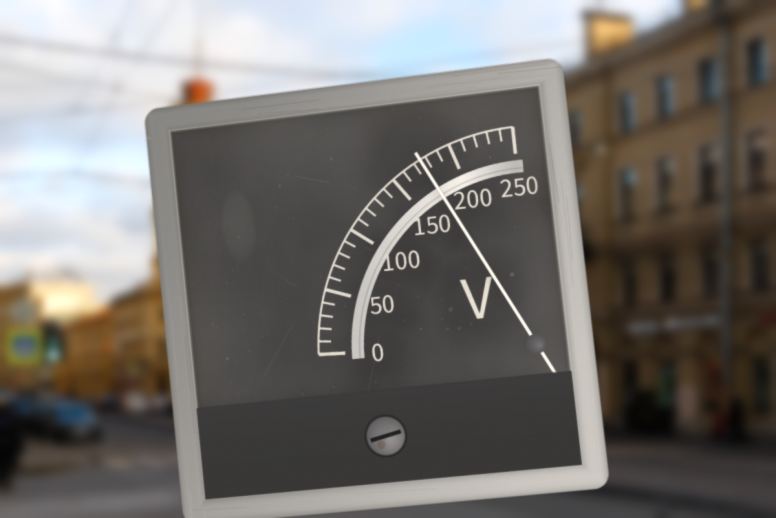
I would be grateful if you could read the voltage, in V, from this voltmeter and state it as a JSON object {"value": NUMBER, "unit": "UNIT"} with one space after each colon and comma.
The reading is {"value": 175, "unit": "V"}
